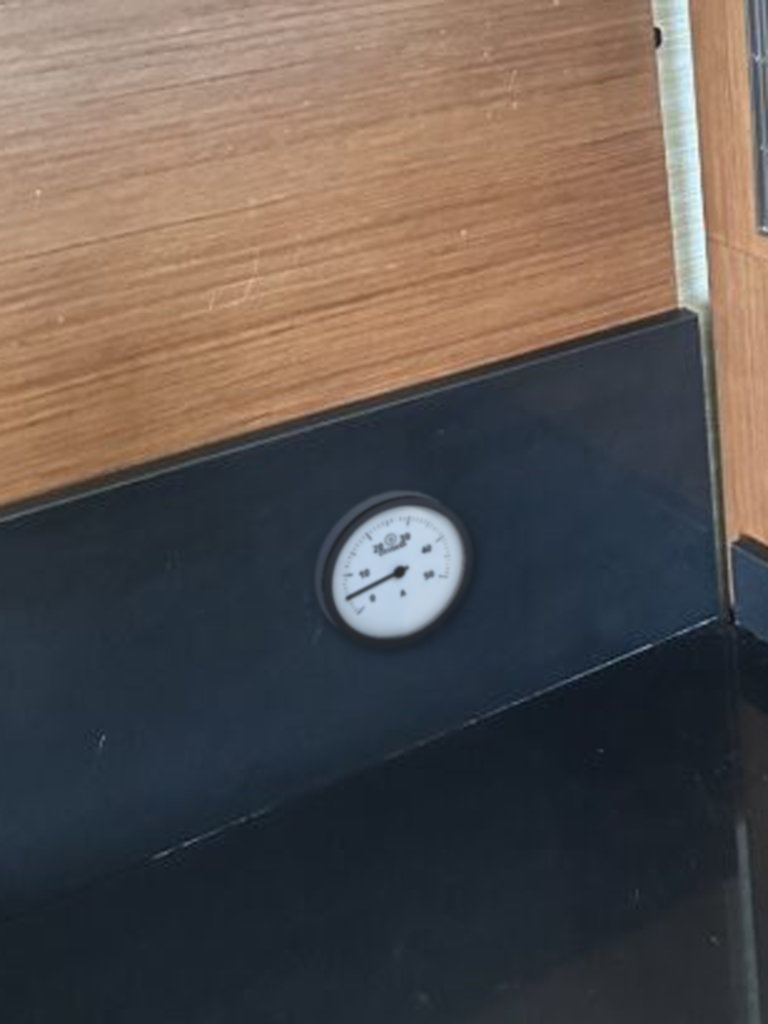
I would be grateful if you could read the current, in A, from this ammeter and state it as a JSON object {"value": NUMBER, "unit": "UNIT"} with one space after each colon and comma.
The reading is {"value": 5, "unit": "A"}
